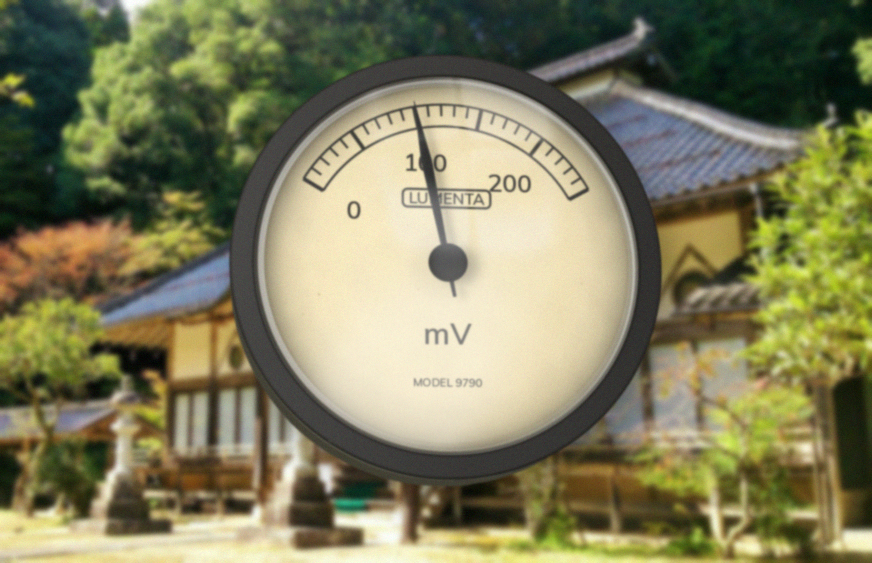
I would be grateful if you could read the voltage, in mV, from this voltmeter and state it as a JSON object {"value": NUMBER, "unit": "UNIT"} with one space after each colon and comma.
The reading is {"value": 100, "unit": "mV"}
